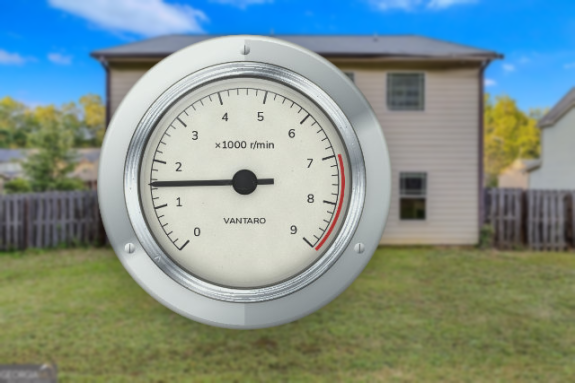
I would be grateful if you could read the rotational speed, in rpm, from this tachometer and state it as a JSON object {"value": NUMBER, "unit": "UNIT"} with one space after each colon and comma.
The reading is {"value": 1500, "unit": "rpm"}
